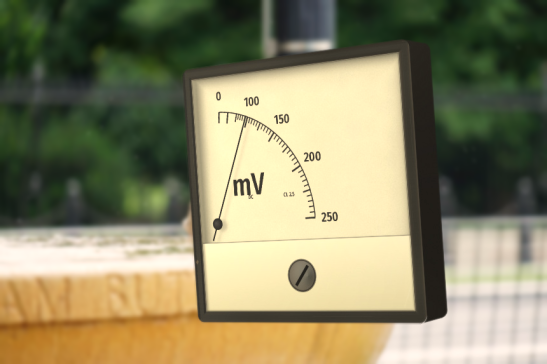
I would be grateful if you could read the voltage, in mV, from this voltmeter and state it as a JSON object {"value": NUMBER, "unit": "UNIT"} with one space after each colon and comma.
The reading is {"value": 100, "unit": "mV"}
